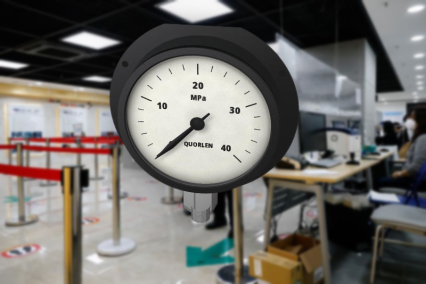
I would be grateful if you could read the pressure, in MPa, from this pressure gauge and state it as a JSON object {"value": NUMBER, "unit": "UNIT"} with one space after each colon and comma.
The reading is {"value": 0, "unit": "MPa"}
